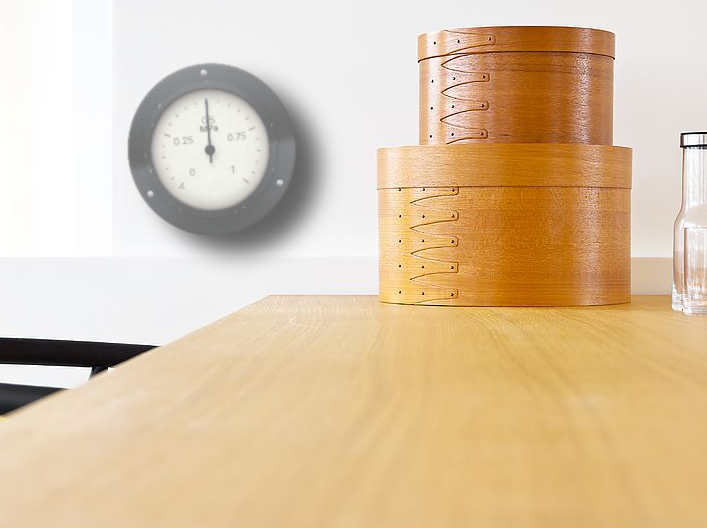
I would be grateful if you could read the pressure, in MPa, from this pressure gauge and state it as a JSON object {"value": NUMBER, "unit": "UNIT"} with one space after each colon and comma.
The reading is {"value": 0.5, "unit": "MPa"}
